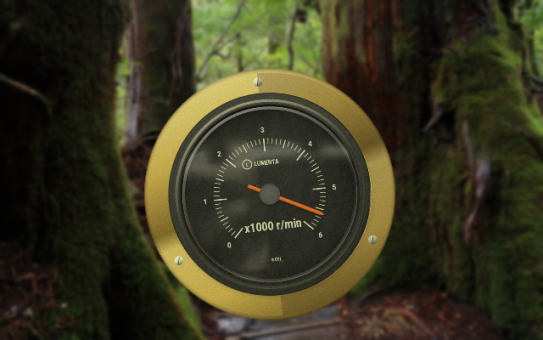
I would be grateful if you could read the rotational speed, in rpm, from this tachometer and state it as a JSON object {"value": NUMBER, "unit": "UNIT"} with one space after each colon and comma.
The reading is {"value": 5600, "unit": "rpm"}
